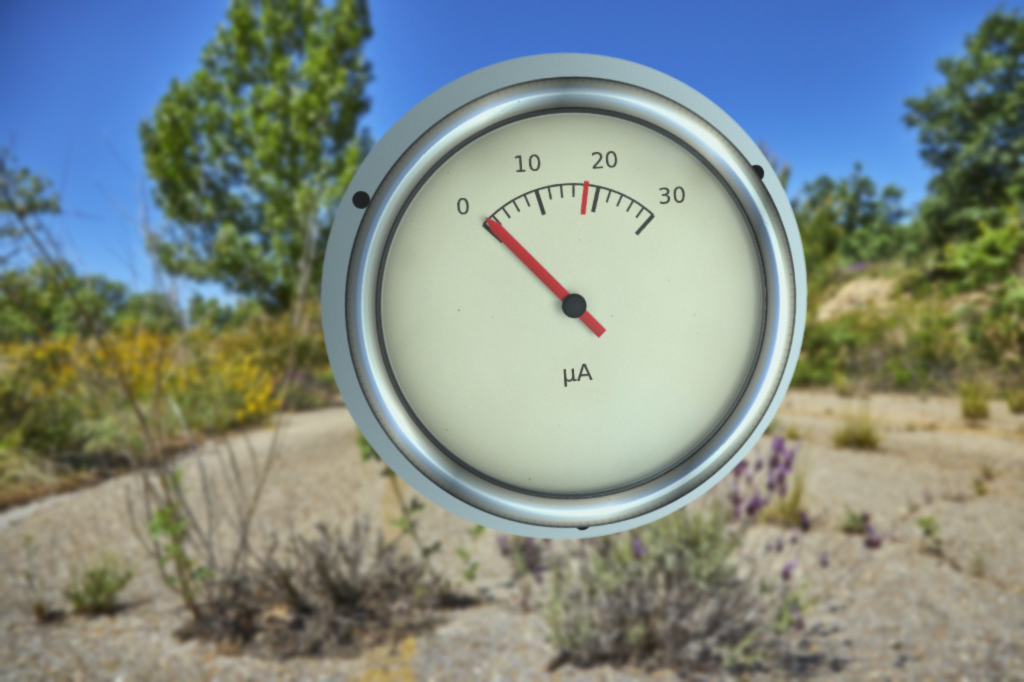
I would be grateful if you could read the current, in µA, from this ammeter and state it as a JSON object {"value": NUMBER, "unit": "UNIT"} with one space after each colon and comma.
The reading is {"value": 1, "unit": "µA"}
